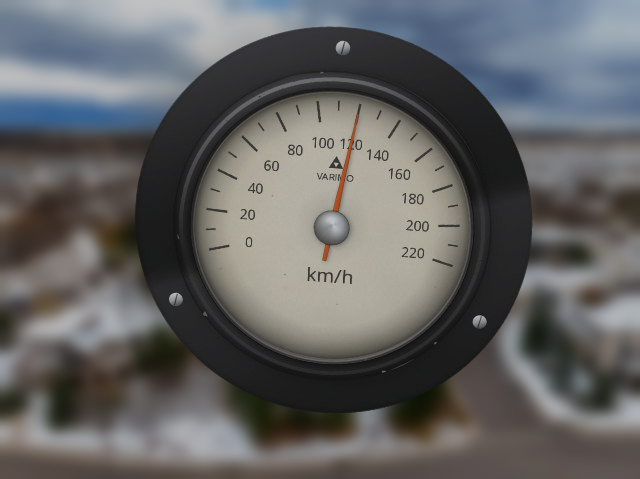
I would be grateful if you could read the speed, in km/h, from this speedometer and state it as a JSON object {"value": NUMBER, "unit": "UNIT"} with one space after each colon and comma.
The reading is {"value": 120, "unit": "km/h"}
